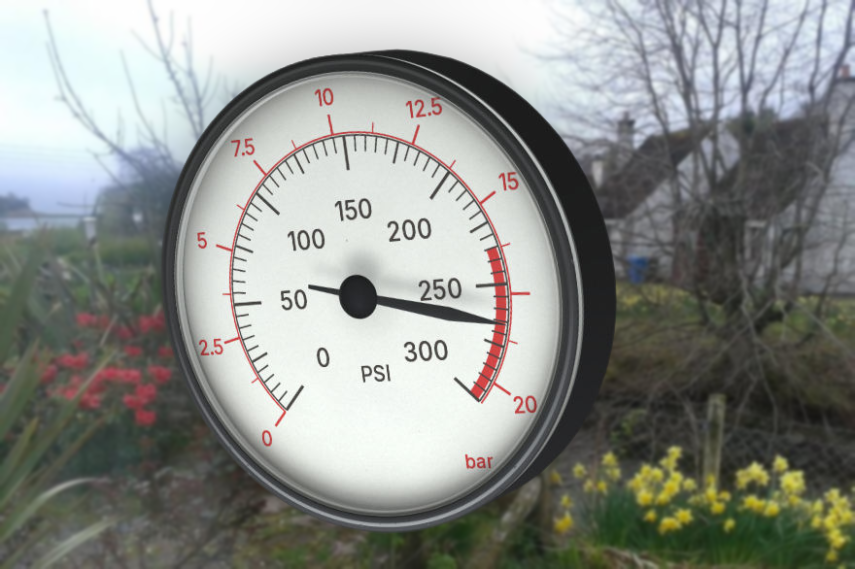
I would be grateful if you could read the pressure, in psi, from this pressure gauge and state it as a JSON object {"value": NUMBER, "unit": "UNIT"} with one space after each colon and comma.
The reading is {"value": 265, "unit": "psi"}
